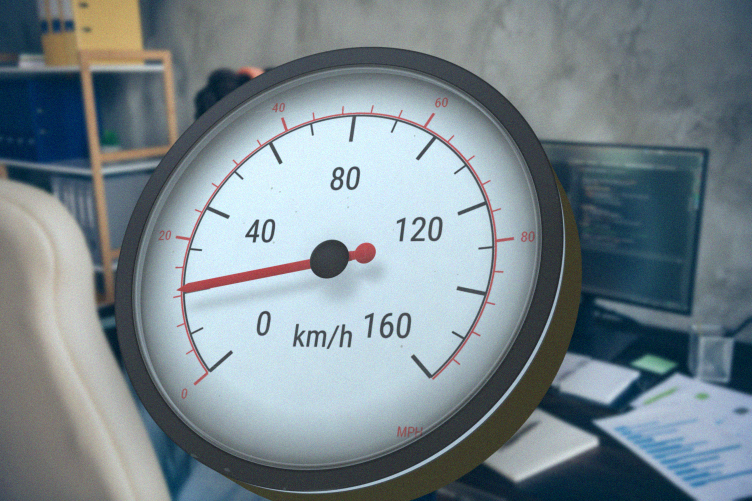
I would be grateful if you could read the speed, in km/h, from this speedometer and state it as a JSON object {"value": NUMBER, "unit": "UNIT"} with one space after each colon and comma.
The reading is {"value": 20, "unit": "km/h"}
